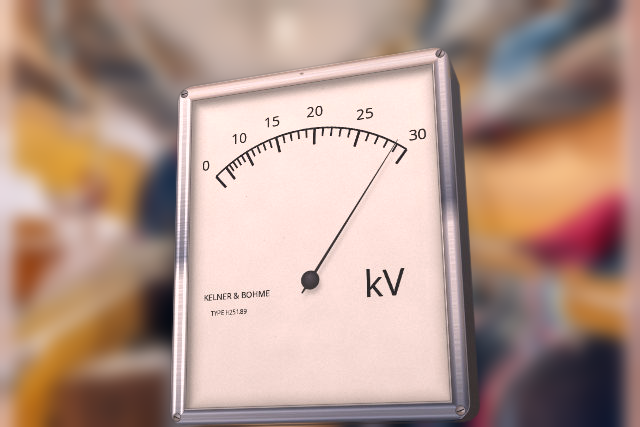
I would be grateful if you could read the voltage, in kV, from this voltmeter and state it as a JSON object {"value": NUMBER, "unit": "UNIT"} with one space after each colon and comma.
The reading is {"value": 29, "unit": "kV"}
